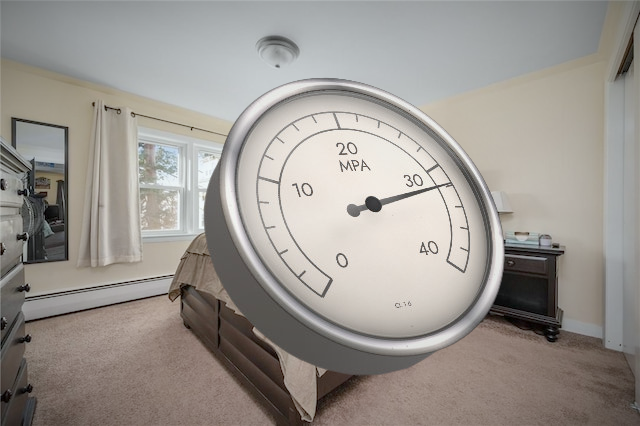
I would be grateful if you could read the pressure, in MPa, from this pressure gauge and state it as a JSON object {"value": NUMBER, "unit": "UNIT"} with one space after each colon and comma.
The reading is {"value": 32, "unit": "MPa"}
